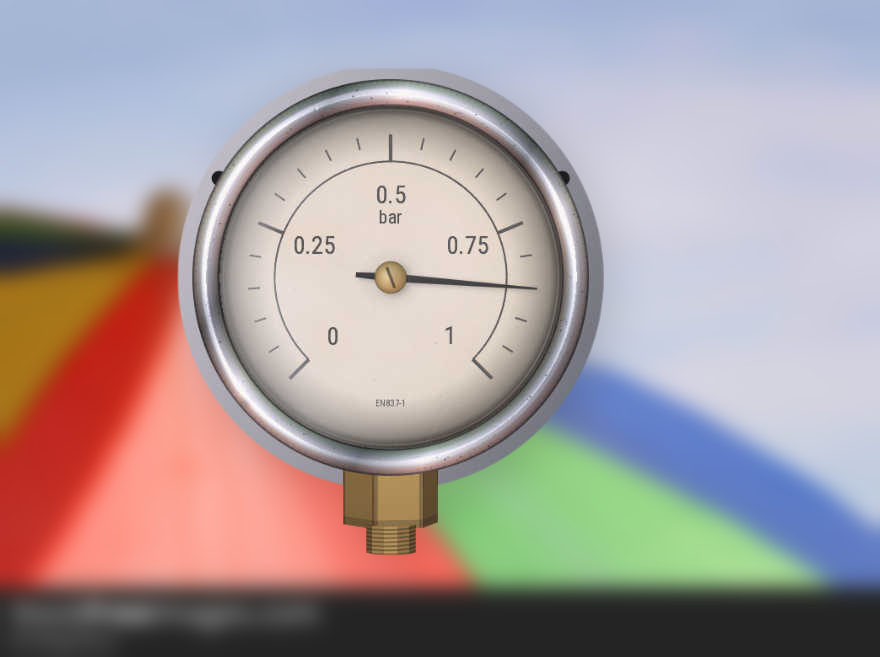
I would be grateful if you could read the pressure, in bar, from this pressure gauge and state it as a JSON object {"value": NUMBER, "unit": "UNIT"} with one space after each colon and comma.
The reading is {"value": 0.85, "unit": "bar"}
